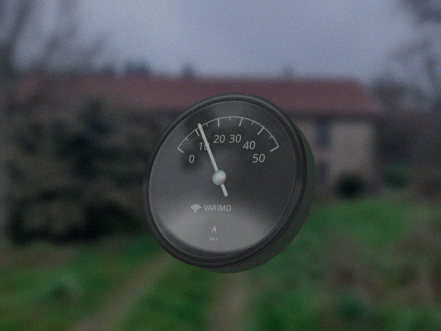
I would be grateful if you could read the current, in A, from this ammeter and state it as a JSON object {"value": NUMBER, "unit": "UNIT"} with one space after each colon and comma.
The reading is {"value": 12.5, "unit": "A"}
